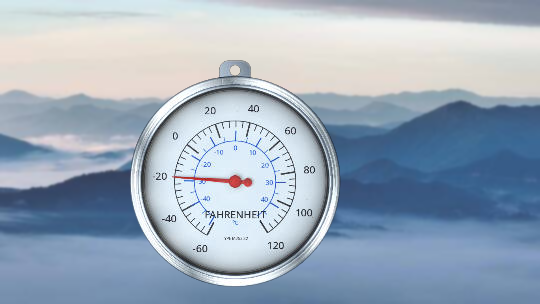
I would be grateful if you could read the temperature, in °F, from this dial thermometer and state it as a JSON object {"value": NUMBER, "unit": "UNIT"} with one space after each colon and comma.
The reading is {"value": -20, "unit": "°F"}
